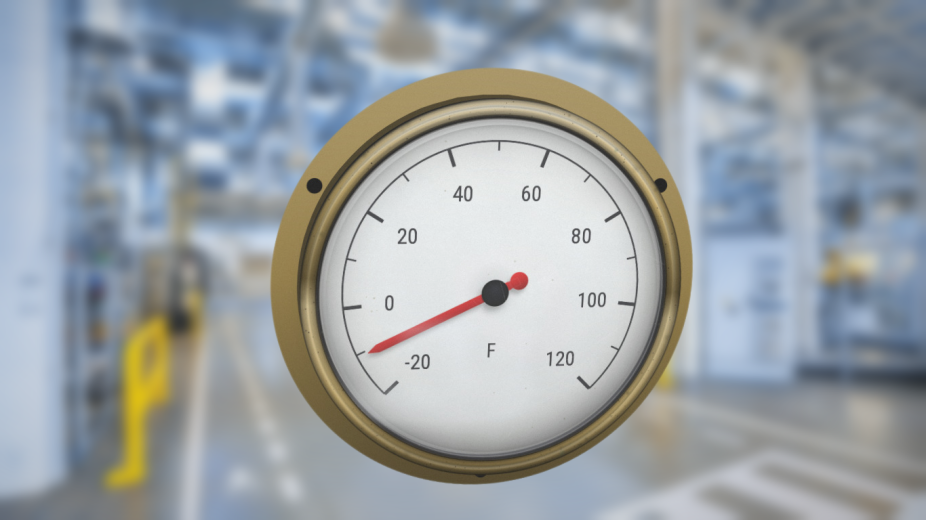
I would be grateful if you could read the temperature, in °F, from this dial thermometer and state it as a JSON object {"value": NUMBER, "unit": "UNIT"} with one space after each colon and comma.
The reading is {"value": -10, "unit": "°F"}
